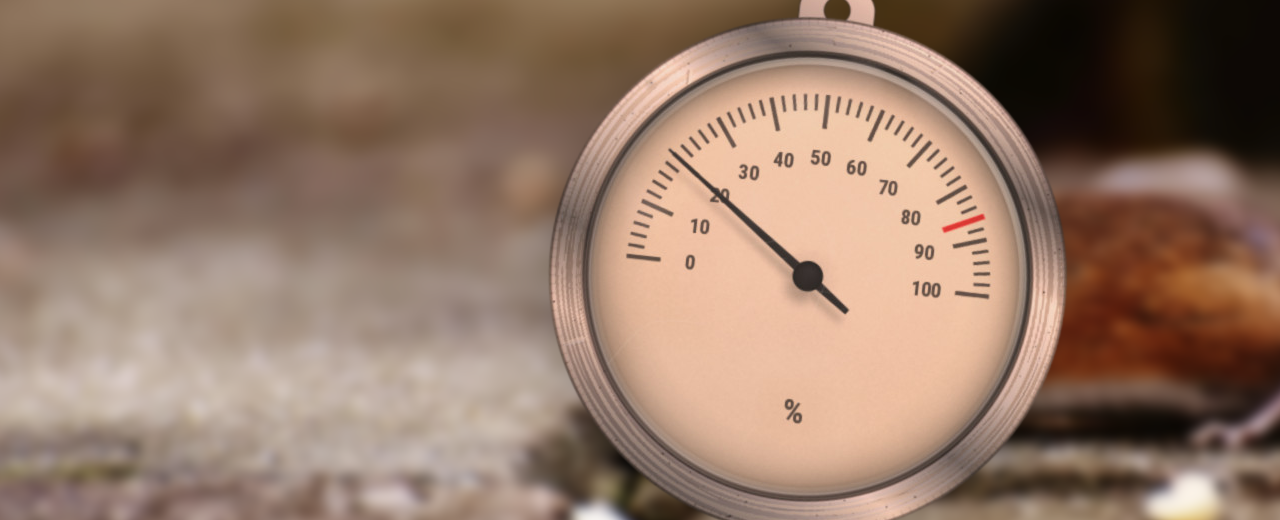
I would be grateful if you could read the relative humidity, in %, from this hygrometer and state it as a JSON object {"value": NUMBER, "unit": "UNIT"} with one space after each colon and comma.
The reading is {"value": 20, "unit": "%"}
